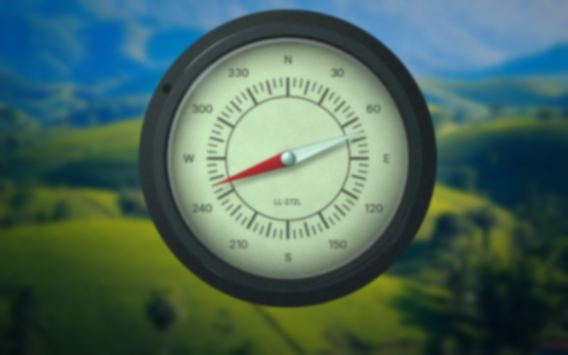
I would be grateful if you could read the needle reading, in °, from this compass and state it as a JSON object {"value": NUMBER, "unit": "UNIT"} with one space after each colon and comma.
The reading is {"value": 250, "unit": "°"}
